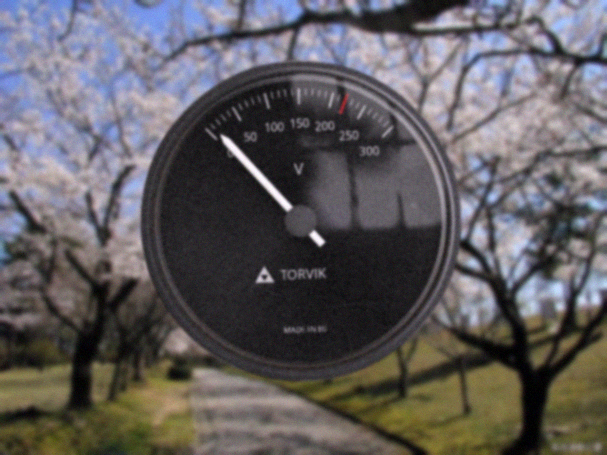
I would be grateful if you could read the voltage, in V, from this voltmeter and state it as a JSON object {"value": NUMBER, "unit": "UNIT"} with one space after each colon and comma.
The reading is {"value": 10, "unit": "V"}
